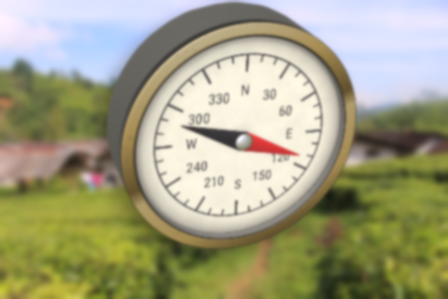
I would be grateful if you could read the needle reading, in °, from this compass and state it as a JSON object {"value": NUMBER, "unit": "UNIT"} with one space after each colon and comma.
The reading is {"value": 110, "unit": "°"}
